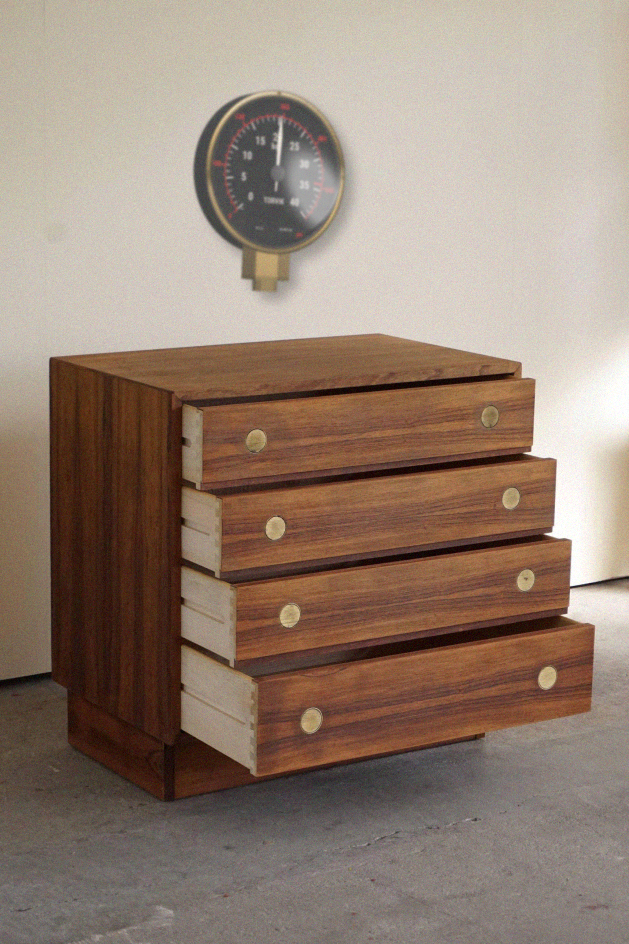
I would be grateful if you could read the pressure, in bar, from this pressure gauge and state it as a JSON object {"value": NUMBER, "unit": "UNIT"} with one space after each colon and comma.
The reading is {"value": 20, "unit": "bar"}
